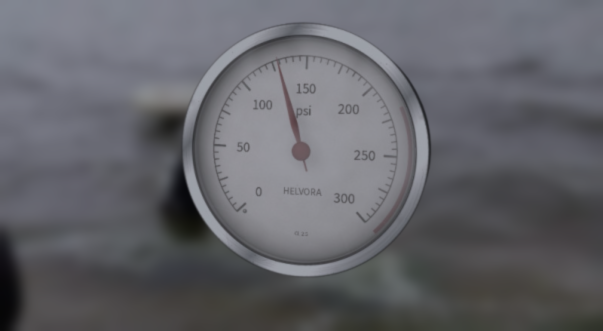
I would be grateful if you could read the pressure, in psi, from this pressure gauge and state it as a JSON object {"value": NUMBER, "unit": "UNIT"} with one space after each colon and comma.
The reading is {"value": 130, "unit": "psi"}
